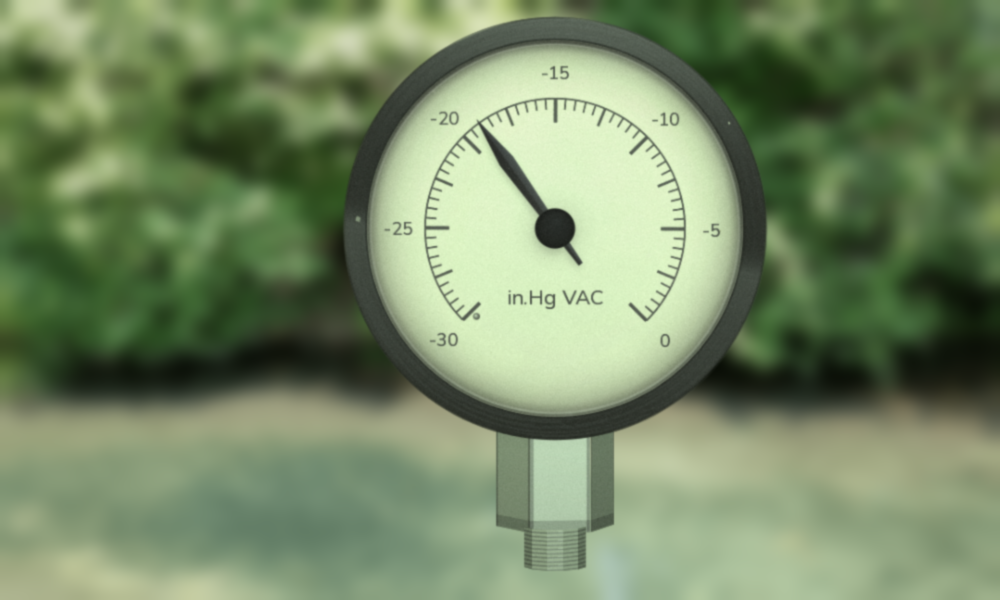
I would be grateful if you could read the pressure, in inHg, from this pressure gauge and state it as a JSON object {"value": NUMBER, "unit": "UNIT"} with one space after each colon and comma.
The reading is {"value": -19, "unit": "inHg"}
